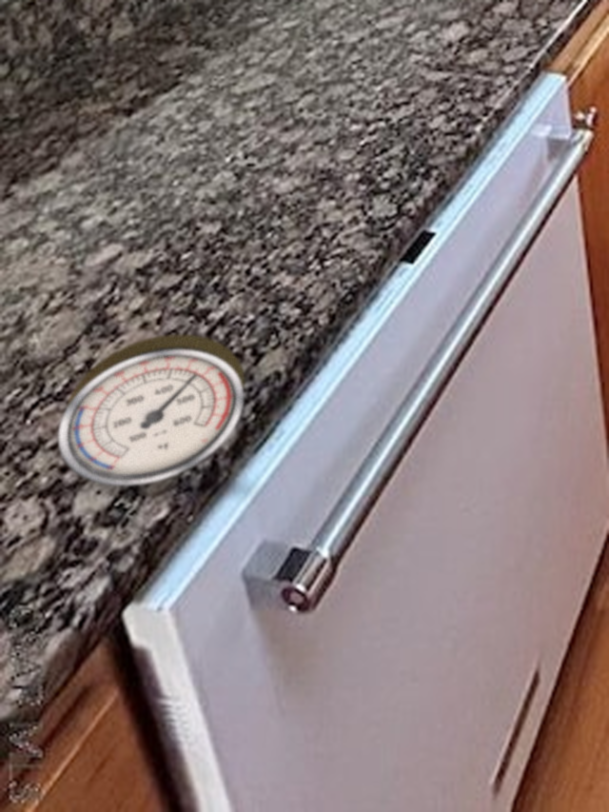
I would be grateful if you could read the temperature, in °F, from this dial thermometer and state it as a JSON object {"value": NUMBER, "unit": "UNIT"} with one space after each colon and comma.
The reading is {"value": 450, "unit": "°F"}
